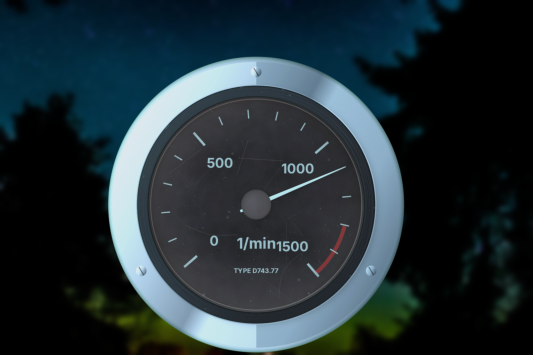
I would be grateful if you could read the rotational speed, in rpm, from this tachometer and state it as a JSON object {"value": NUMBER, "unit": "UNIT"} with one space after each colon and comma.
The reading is {"value": 1100, "unit": "rpm"}
